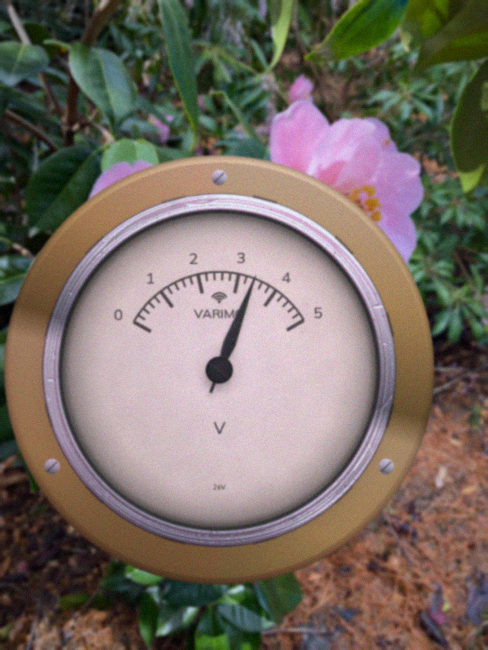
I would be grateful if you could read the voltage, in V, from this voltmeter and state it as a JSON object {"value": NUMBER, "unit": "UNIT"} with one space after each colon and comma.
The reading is {"value": 3.4, "unit": "V"}
